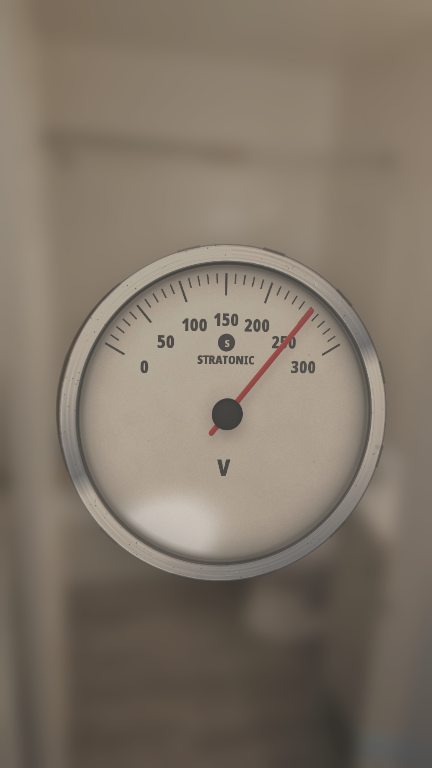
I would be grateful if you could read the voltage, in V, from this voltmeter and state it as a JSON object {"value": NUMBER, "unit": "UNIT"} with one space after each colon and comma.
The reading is {"value": 250, "unit": "V"}
